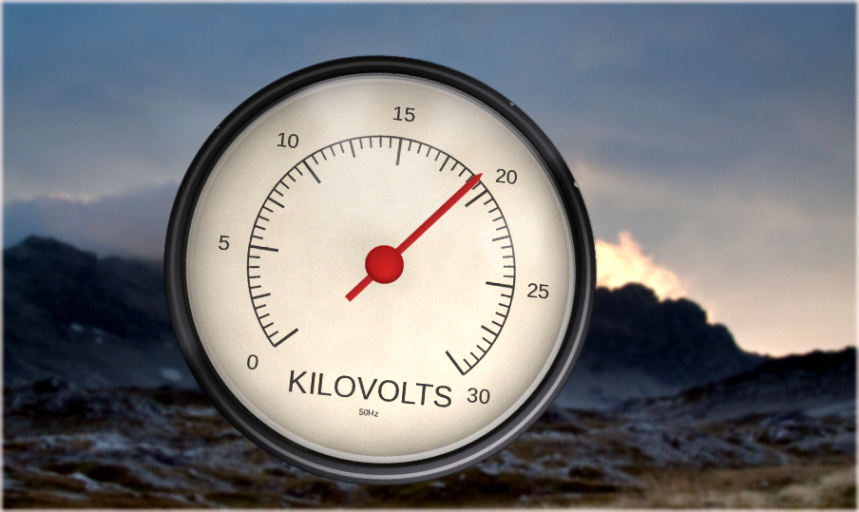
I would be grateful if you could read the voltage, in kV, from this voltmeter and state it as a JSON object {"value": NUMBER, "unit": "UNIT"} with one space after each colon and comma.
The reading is {"value": 19.25, "unit": "kV"}
